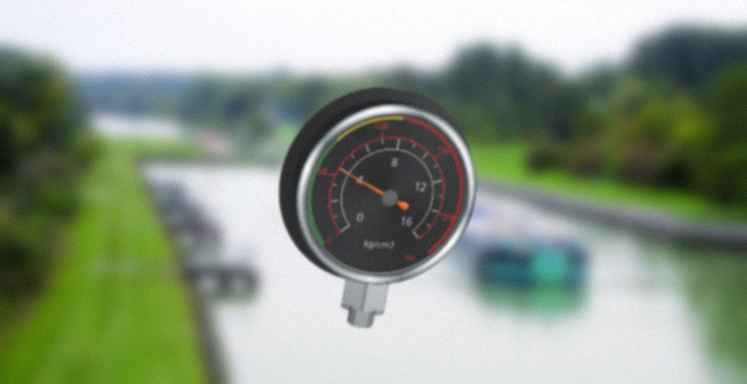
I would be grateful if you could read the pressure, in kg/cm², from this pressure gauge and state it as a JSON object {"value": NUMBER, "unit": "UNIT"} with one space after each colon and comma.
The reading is {"value": 4, "unit": "kg/cm²"}
